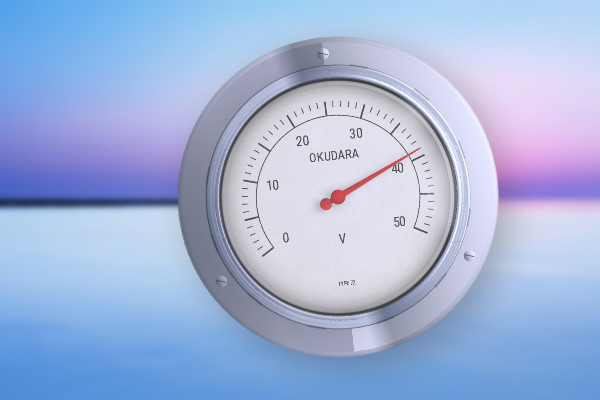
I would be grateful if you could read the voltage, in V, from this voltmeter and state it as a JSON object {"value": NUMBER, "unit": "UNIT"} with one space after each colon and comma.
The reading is {"value": 39, "unit": "V"}
